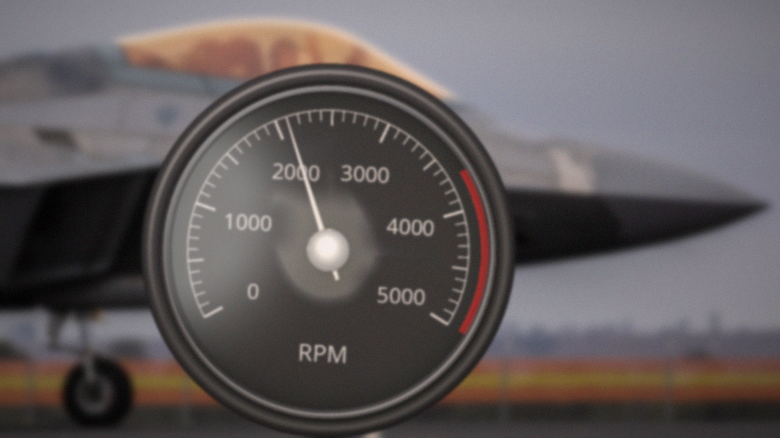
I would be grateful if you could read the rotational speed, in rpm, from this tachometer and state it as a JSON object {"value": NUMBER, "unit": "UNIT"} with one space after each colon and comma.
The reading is {"value": 2100, "unit": "rpm"}
